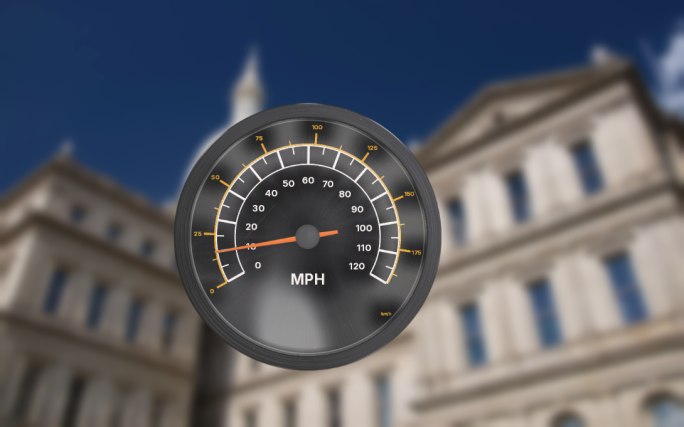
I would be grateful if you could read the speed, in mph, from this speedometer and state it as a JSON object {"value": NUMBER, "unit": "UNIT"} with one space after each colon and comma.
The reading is {"value": 10, "unit": "mph"}
